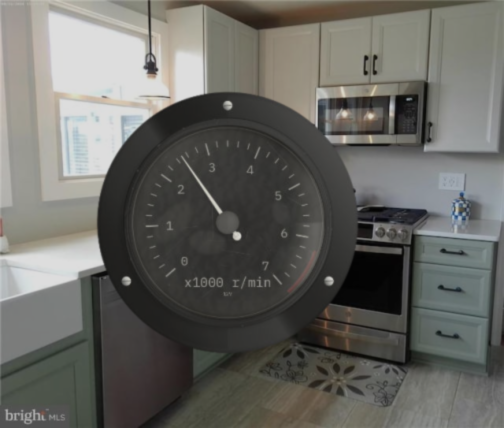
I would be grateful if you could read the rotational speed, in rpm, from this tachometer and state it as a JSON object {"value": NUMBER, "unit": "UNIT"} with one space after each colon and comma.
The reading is {"value": 2500, "unit": "rpm"}
